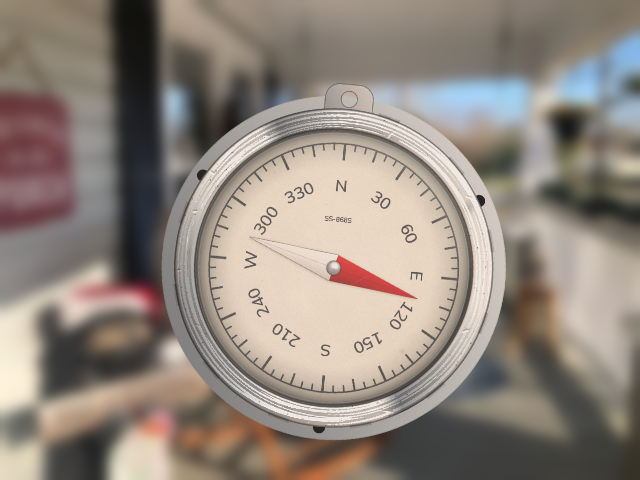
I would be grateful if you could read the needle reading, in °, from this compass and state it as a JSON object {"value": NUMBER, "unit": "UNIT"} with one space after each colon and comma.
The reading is {"value": 105, "unit": "°"}
